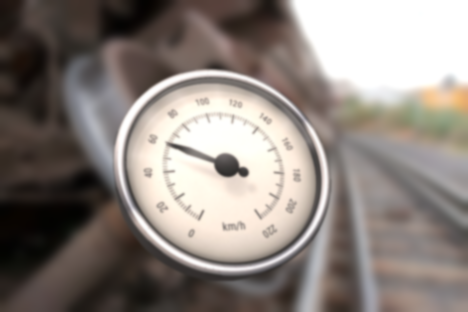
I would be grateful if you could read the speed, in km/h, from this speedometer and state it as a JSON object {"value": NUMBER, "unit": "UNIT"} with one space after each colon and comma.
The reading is {"value": 60, "unit": "km/h"}
